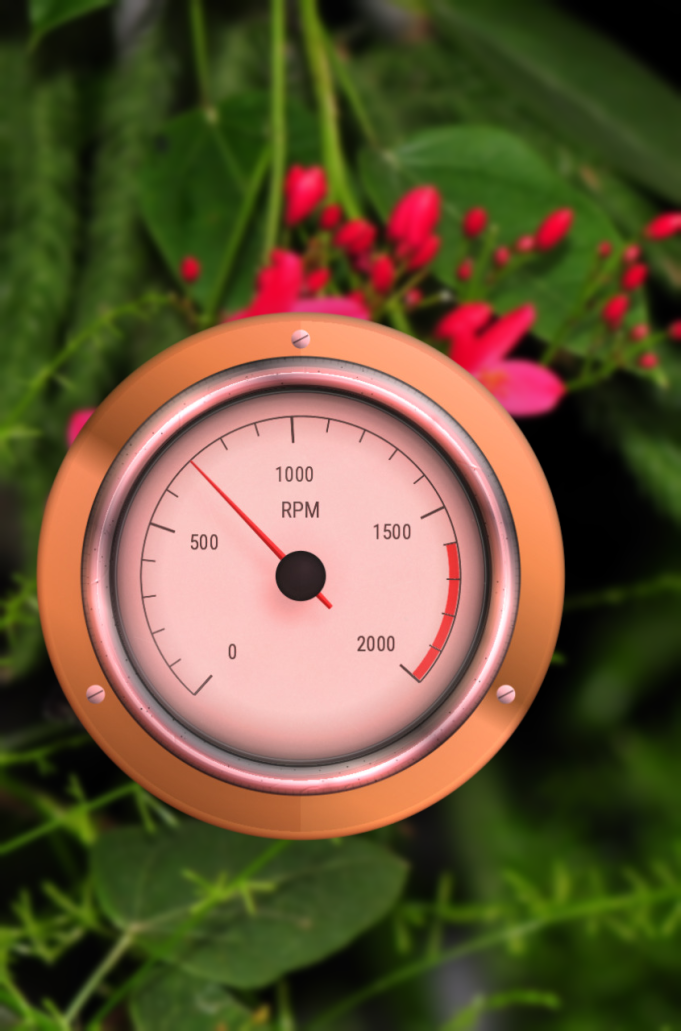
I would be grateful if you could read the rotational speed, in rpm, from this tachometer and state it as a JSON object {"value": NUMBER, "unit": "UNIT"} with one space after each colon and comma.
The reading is {"value": 700, "unit": "rpm"}
